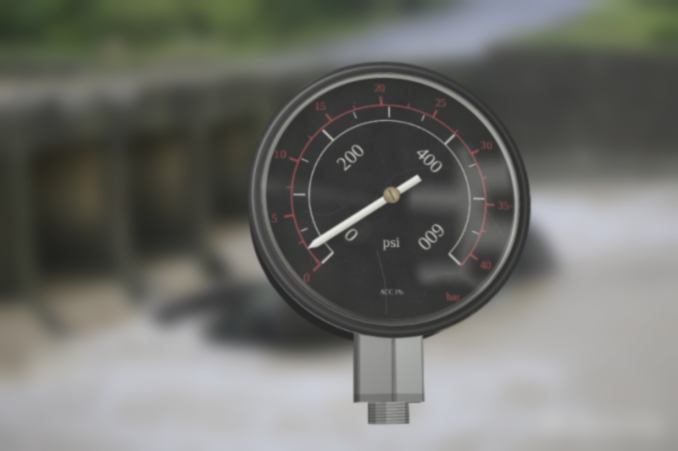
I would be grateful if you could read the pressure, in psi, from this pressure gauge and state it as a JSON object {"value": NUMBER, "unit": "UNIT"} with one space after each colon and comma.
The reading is {"value": 25, "unit": "psi"}
